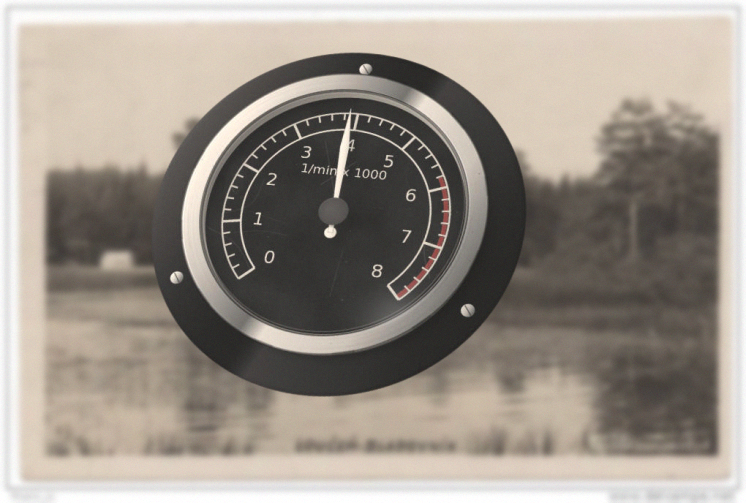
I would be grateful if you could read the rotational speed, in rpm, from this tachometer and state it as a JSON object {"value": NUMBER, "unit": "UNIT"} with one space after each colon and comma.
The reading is {"value": 3900, "unit": "rpm"}
